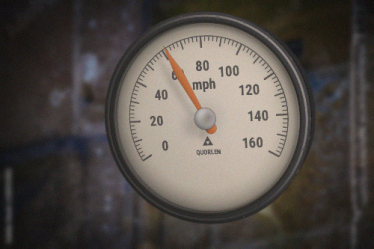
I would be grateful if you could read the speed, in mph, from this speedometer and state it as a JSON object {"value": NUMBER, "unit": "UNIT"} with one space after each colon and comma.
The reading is {"value": 62, "unit": "mph"}
